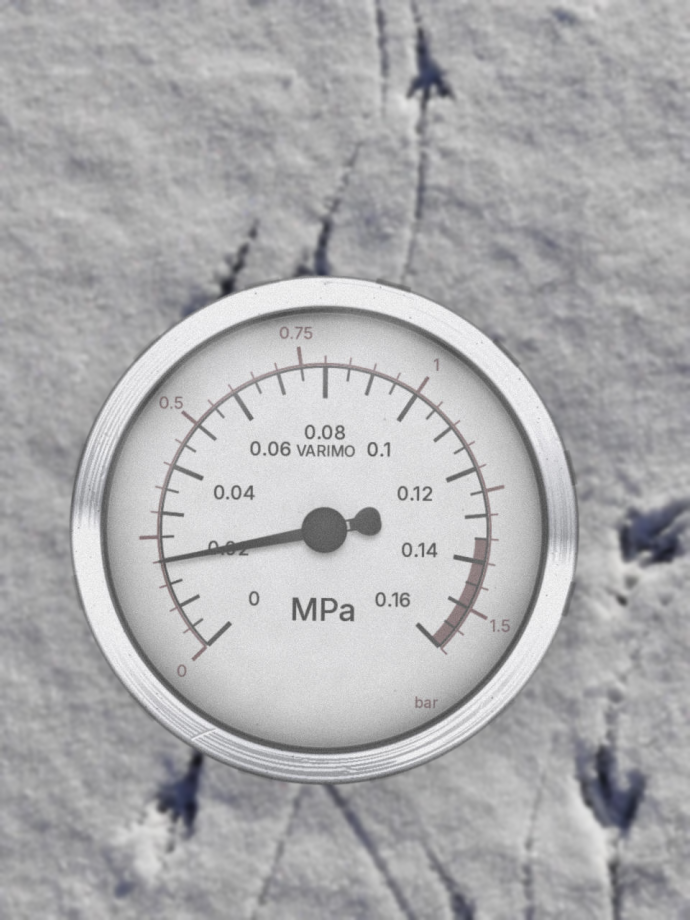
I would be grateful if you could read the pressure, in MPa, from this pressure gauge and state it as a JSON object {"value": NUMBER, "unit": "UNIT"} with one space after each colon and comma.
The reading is {"value": 0.02, "unit": "MPa"}
